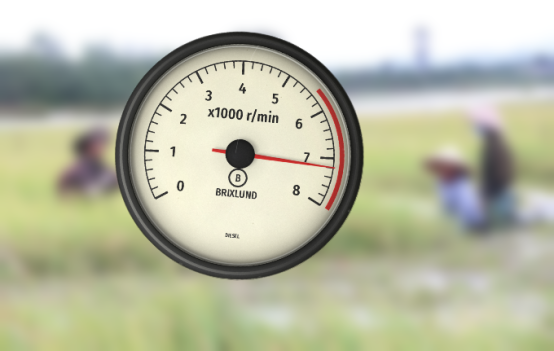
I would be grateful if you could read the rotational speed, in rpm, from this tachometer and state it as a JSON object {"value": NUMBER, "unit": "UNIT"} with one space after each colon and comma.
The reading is {"value": 7200, "unit": "rpm"}
